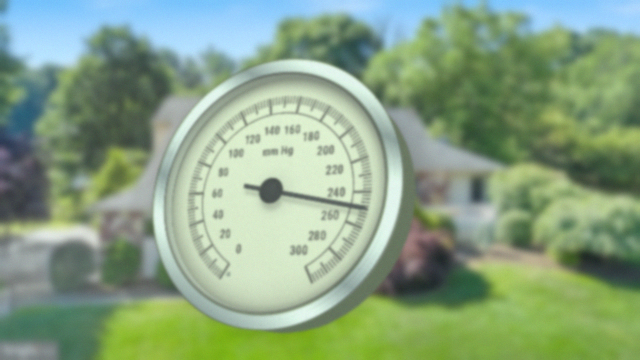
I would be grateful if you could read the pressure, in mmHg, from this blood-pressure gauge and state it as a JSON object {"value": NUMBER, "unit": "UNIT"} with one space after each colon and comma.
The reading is {"value": 250, "unit": "mmHg"}
